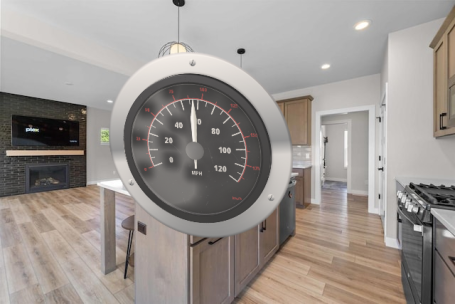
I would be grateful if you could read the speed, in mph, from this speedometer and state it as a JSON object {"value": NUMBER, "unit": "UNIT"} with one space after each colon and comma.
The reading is {"value": 57.5, "unit": "mph"}
